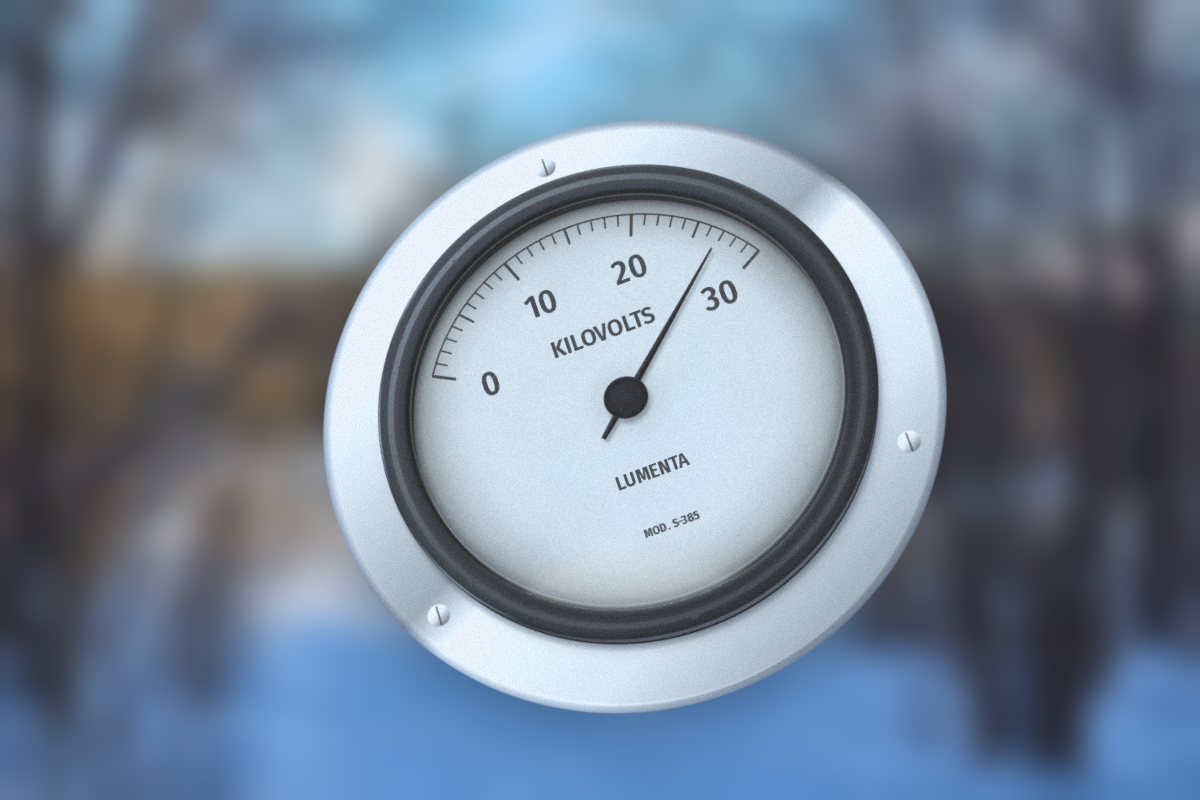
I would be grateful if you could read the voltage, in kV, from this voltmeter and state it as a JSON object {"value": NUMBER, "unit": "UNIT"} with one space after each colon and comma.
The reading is {"value": 27, "unit": "kV"}
